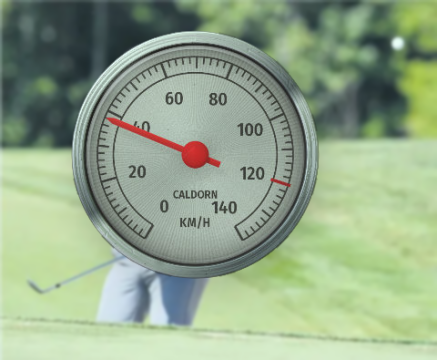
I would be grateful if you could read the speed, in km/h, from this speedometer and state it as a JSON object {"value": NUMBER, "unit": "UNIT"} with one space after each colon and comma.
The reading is {"value": 38, "unit": "km/h"}
